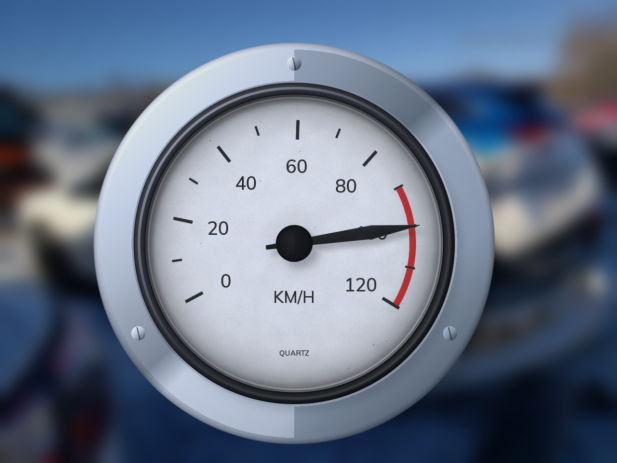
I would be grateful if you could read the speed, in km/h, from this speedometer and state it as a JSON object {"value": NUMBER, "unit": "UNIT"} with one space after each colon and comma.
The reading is {"value": 100, "unit": "km/h"}
